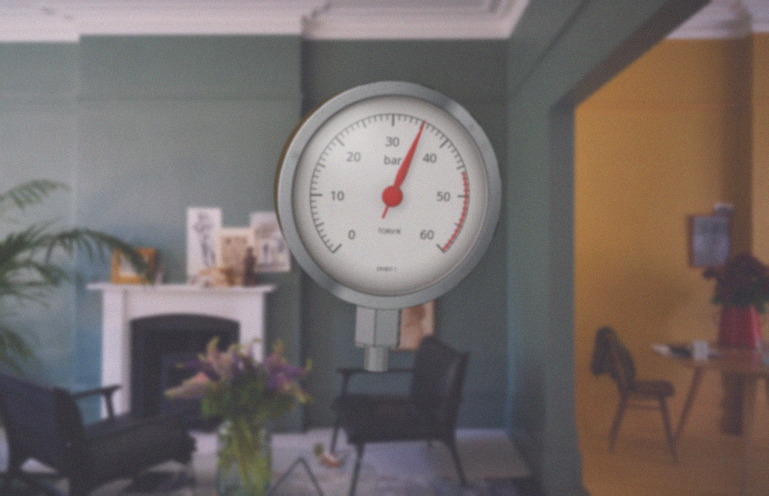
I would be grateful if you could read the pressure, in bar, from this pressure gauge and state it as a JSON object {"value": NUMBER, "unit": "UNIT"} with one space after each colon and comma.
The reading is {"value": 35, "unit": "bar"}
